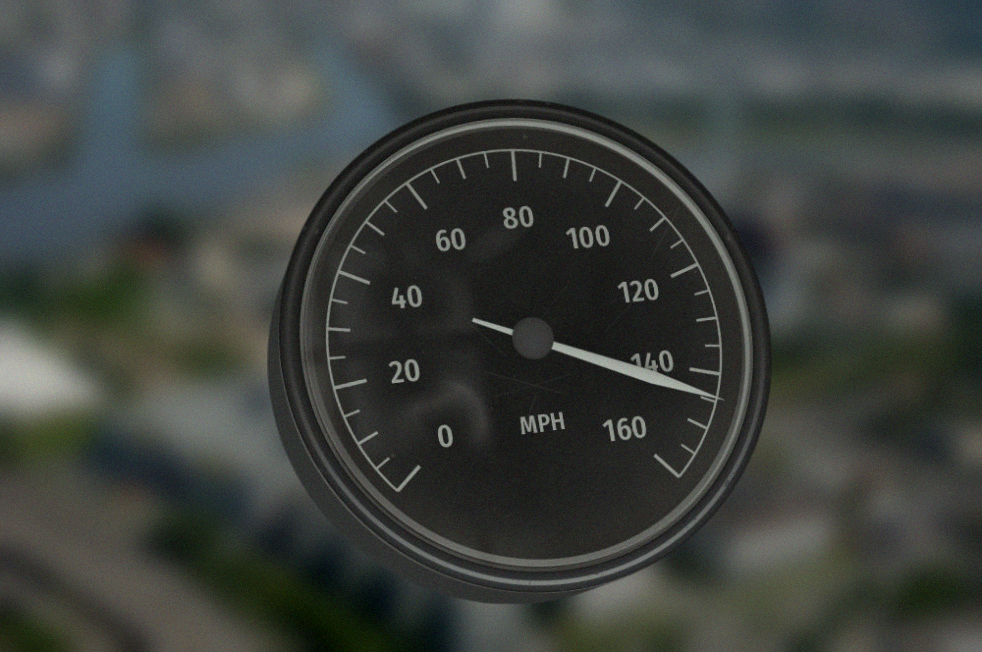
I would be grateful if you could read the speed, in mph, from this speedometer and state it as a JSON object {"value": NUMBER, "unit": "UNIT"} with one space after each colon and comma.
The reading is {"value": 145, "unit": "mph"}
